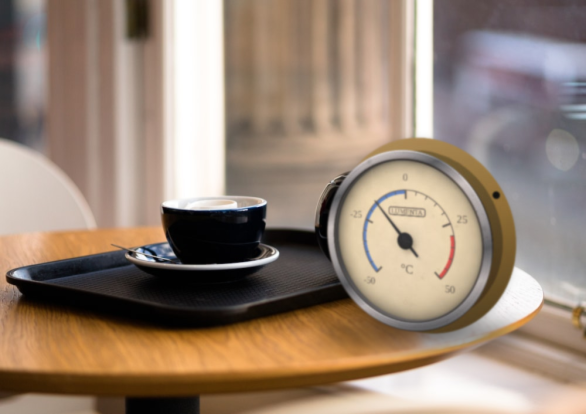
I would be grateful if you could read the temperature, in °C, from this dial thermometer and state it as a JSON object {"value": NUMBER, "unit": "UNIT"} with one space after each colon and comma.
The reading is {"value": -15, "unit": "°C"}
